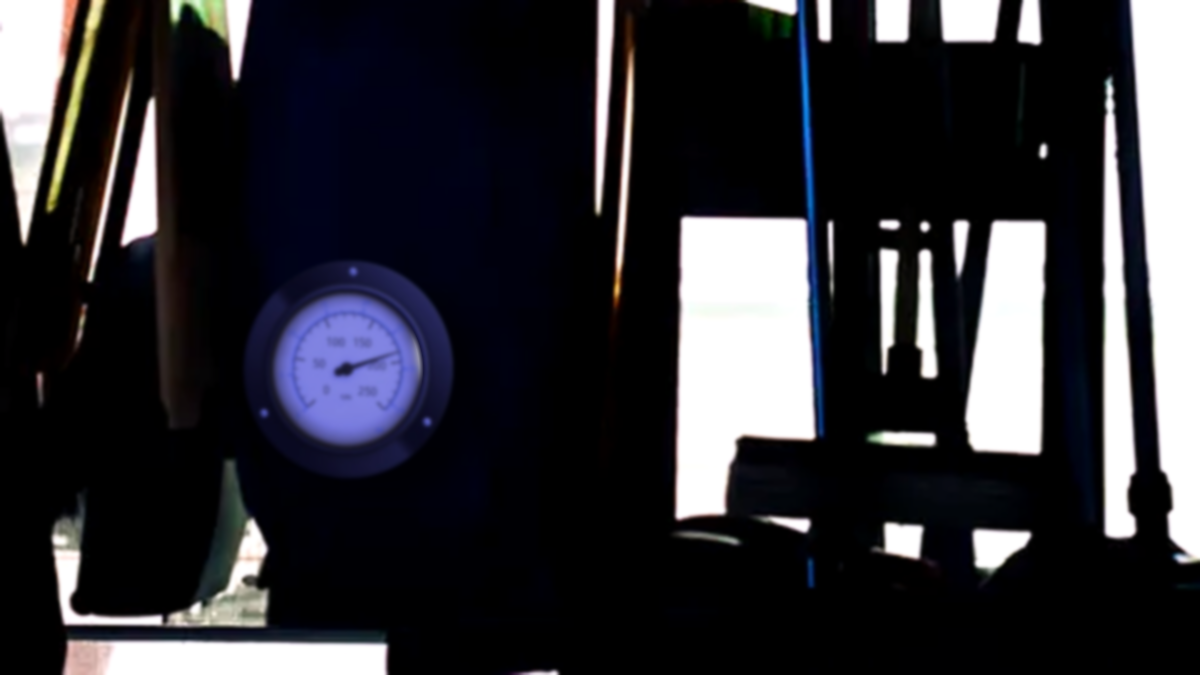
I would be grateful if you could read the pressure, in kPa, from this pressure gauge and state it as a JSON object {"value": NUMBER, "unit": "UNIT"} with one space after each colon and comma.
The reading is {"value": 190, "unit": "kPa"}
